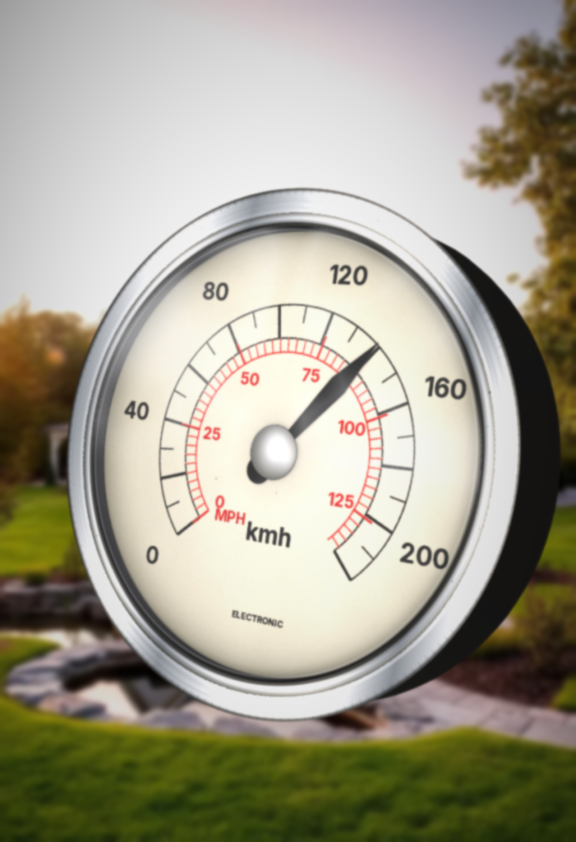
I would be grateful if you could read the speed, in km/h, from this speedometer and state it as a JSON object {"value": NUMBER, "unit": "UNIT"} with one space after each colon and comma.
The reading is {"value": 140, "unit": "km/h"}
